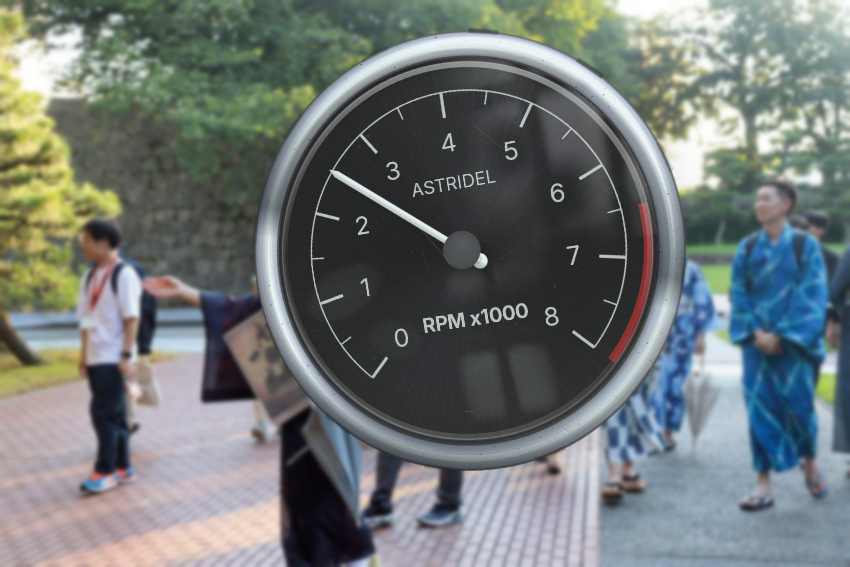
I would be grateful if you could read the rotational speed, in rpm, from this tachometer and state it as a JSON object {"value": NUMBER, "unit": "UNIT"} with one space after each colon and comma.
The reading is {"value": 2500, "unit": "rpm"}
